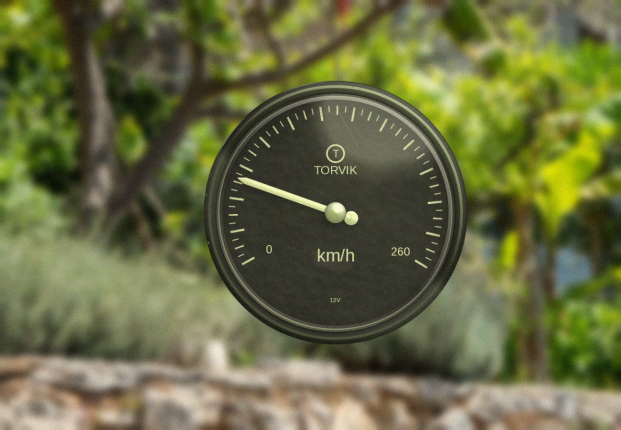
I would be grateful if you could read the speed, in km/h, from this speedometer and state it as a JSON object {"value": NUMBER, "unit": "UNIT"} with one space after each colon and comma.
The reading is {"value": 52.5, "unit": "km/h"}
